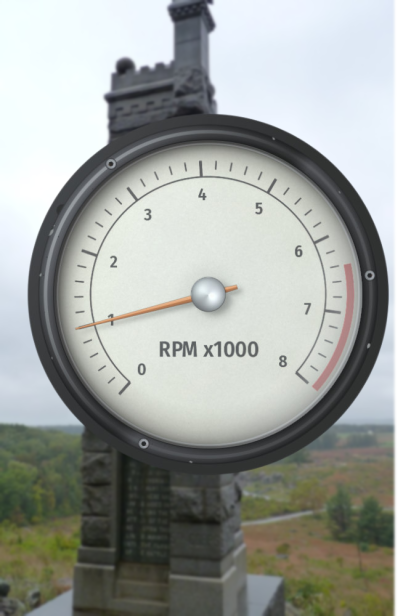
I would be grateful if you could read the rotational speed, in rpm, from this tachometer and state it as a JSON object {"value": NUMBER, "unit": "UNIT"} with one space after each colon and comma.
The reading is {"value": 1000, "unit": "rpm"}
